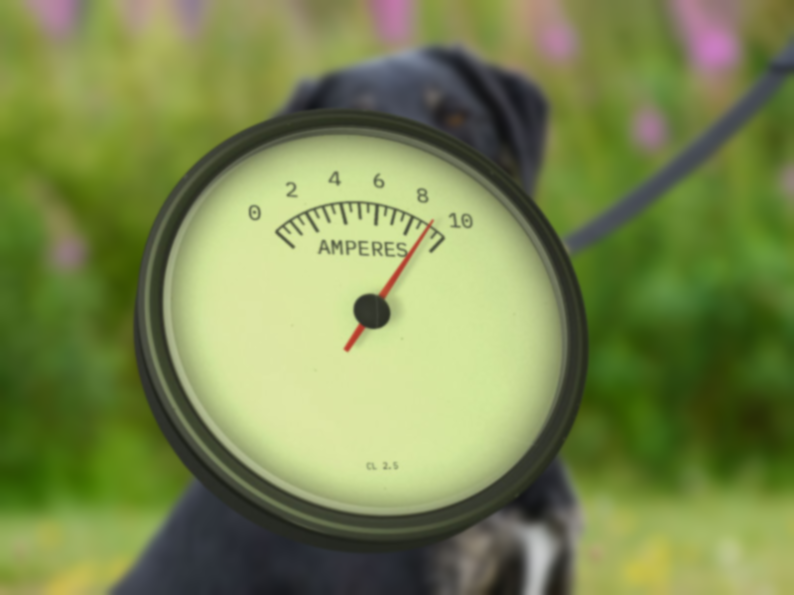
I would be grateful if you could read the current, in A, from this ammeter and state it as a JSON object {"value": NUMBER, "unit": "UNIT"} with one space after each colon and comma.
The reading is {"value": 9, "unit": "A"}
